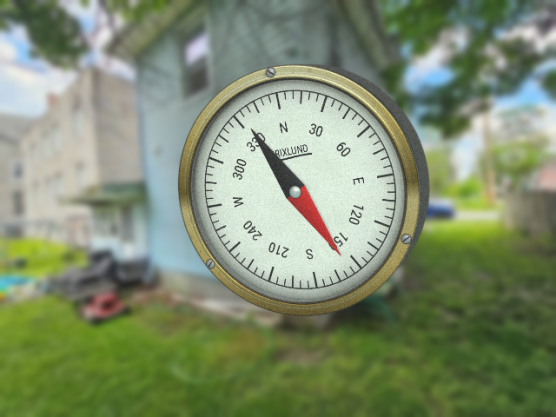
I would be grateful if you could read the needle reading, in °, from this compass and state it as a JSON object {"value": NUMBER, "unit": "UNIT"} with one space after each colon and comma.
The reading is {"value": 155, "unit": "°"}
